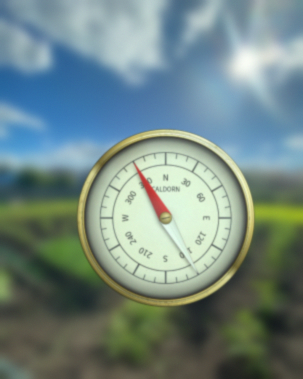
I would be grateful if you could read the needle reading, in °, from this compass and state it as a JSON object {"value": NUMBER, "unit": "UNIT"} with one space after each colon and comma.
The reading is {"value": 330, "unit": "°"}
